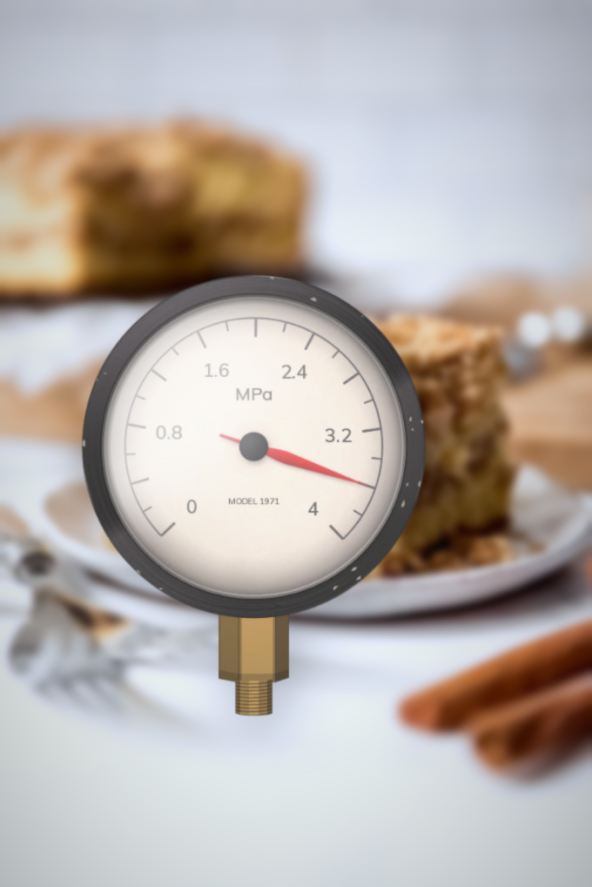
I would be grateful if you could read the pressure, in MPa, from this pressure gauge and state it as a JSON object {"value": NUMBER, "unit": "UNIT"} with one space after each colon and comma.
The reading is {"value": 3.6, "unit": "MPa"}
